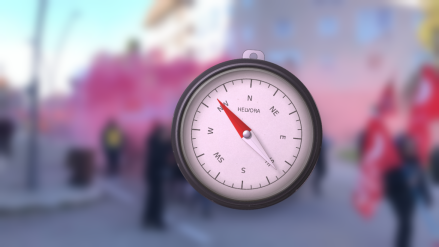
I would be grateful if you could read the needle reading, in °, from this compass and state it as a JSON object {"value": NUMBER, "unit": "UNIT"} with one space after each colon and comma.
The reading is {"value": 315, "unit": "°"}
